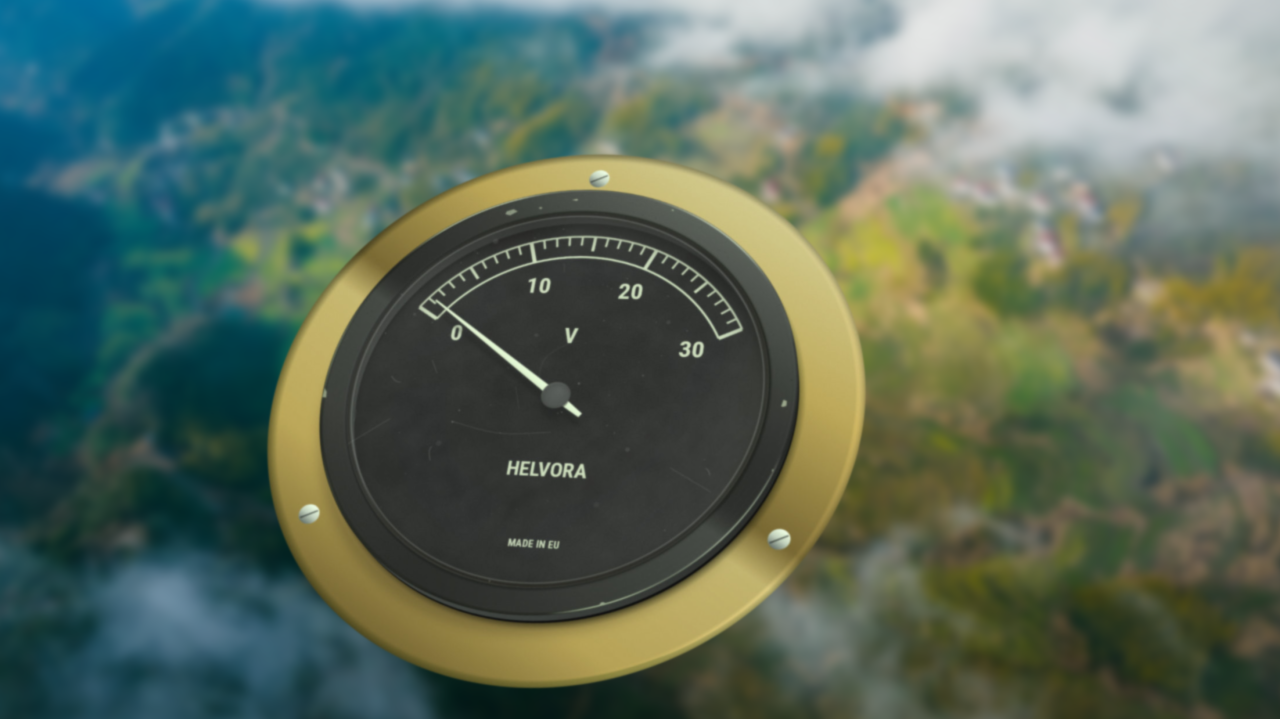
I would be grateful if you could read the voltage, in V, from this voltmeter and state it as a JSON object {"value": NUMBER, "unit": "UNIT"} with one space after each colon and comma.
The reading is {"value": 1, "unit": "V"}
